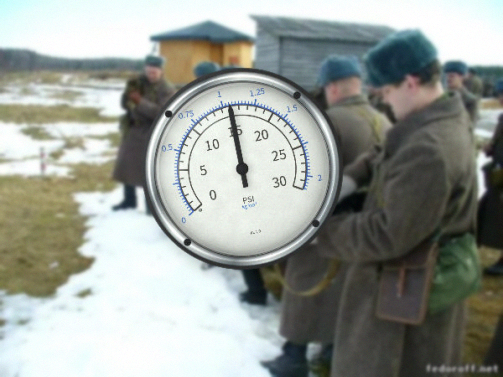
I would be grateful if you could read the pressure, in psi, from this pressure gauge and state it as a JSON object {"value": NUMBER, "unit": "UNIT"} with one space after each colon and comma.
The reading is {"value": 15, "unit": "psi"}
